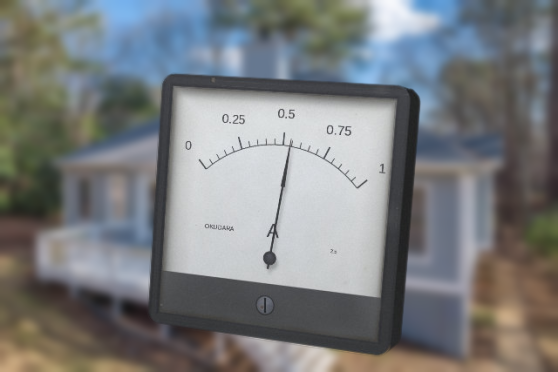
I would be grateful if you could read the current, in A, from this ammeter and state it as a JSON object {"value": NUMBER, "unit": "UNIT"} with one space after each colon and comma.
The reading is {"value": 0.55, "unit": "A"}
